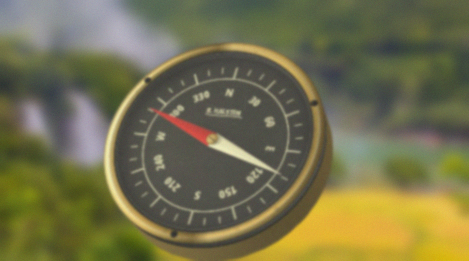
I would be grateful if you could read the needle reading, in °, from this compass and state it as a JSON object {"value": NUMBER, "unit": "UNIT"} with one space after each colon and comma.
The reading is {"value": 290, "unit": "°"}
